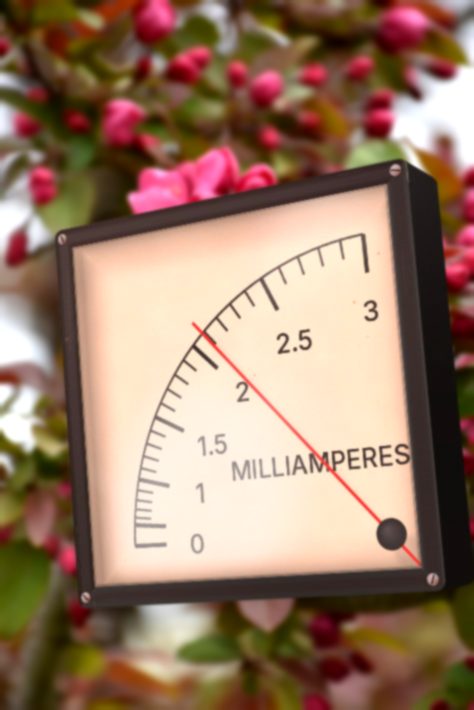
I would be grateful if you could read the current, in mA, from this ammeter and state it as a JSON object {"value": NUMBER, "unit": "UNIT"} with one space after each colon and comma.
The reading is {"value": 2.1, "unit": "mA"}
